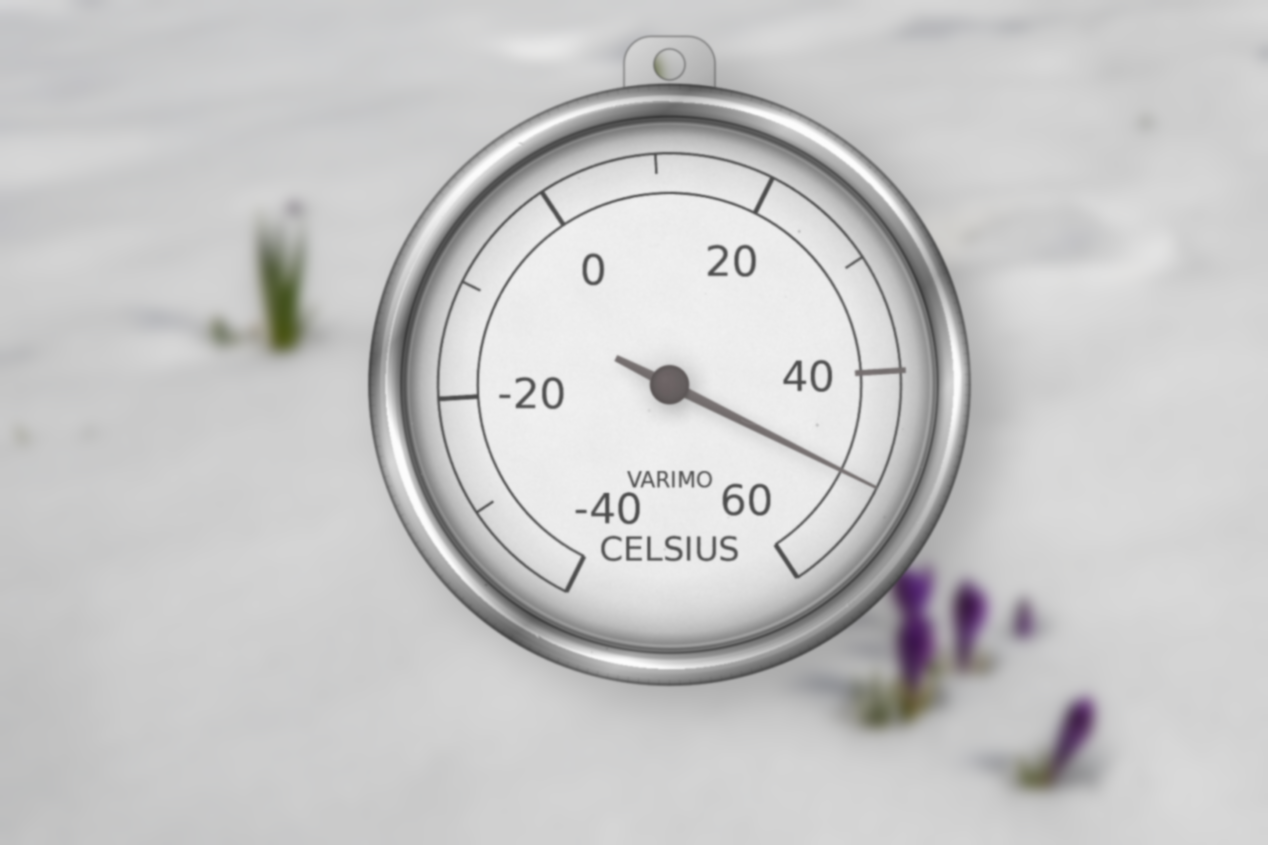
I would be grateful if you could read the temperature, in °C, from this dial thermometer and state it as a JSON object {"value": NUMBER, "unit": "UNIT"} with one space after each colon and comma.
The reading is {"value": 50, "unit": "°C"}
